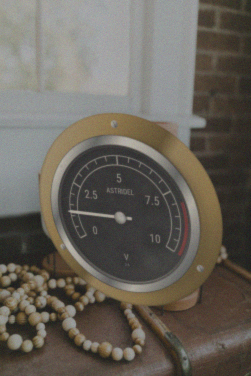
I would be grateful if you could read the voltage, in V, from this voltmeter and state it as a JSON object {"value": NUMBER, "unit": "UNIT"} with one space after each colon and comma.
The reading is {"value": 1.25, "unit": "V"}
